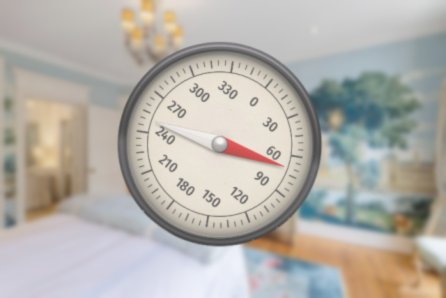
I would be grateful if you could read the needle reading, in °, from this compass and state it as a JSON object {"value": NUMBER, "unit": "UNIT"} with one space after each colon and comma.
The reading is {"value": 70, "unit": "°"}
